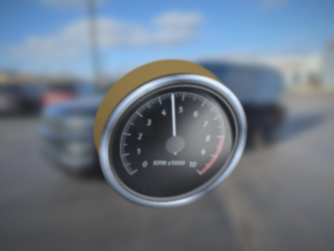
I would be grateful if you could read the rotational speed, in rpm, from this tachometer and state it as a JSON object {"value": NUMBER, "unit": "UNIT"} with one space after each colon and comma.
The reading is {"value": 4500, "unit": "rpm"}
